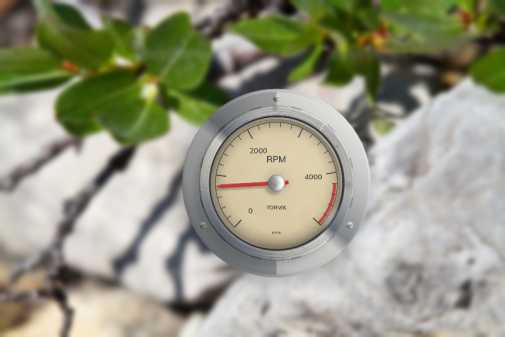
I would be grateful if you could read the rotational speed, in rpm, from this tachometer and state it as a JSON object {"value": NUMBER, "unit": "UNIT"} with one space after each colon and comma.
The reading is {"value": 800, "unit": "rpm"}
